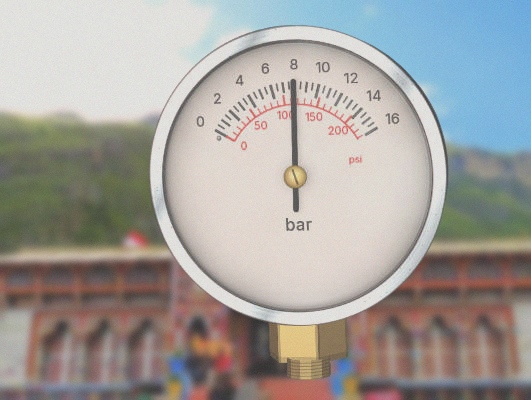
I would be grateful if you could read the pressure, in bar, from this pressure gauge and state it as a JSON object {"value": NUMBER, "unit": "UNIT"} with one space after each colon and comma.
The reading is {"value": 8, "unit": "bar"}
